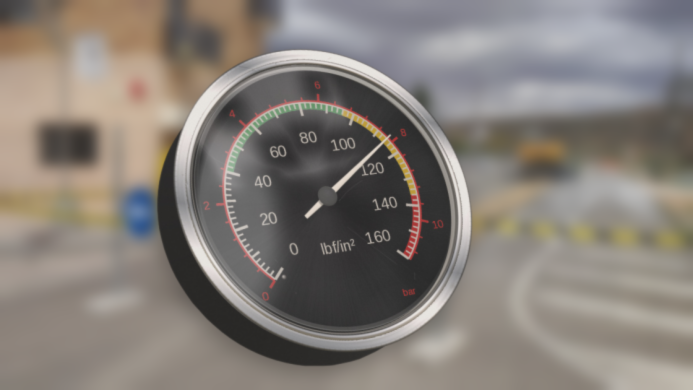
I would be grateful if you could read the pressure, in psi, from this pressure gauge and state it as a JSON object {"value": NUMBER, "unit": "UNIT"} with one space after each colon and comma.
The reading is {"value": 114, "unit": "psi"}
